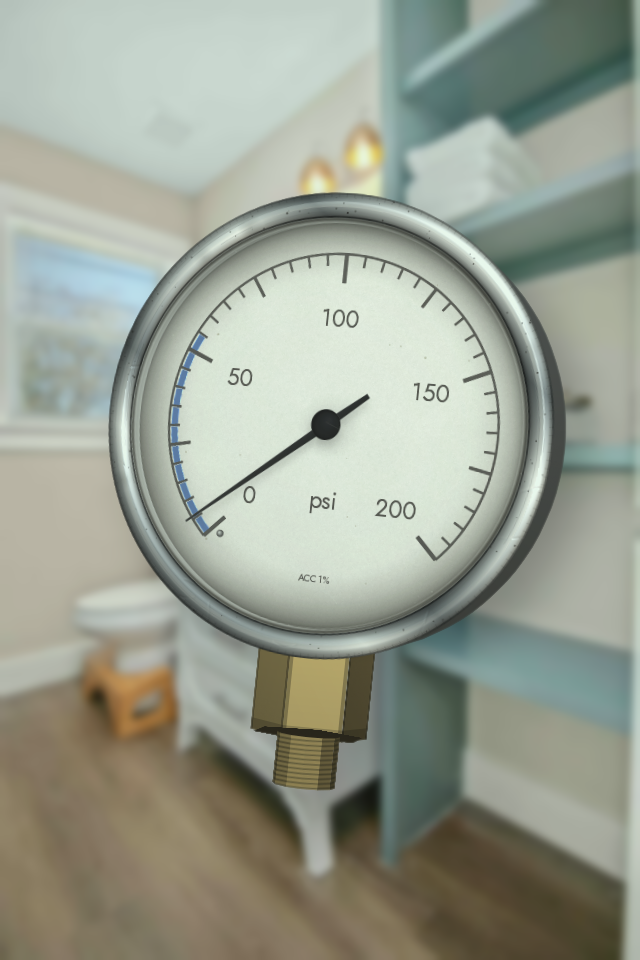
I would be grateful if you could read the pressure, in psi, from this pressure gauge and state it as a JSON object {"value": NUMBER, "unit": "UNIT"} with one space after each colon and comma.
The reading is {"value": 5, "unit": "psi"}
